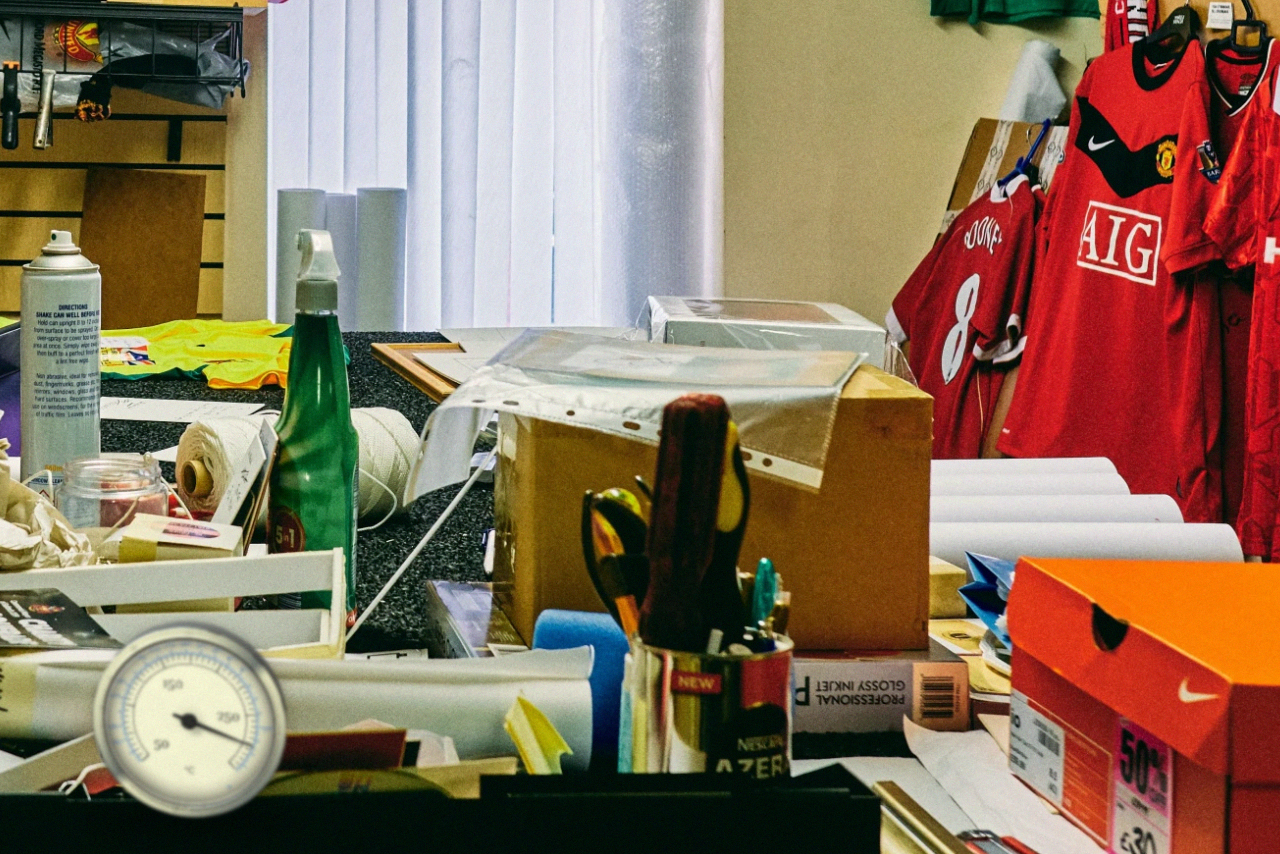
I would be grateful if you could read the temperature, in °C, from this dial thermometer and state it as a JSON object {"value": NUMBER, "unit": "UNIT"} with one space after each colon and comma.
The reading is {"value": 275, "unit": "°C"}
